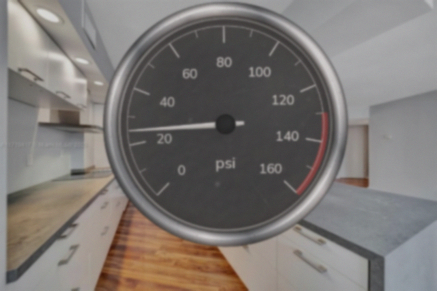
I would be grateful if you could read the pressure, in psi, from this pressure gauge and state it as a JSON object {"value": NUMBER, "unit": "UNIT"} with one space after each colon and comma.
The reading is {"value": 25, "unit": "psi"}
